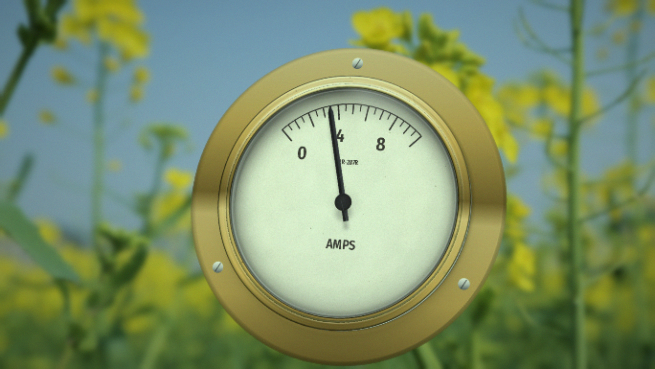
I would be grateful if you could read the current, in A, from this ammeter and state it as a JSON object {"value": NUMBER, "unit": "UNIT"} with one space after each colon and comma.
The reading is {"value": 3.5, "unit": "A"}
